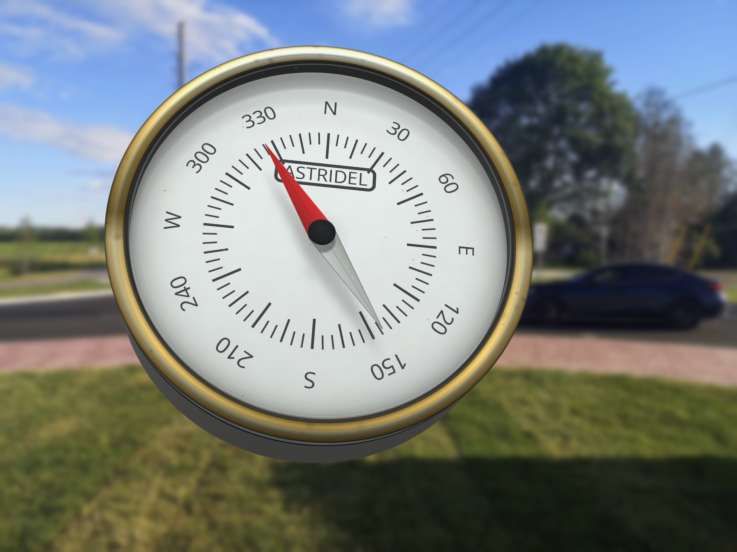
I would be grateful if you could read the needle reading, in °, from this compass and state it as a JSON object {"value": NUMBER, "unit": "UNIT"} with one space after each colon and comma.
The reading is {"value": 325, "unit": "°"}
